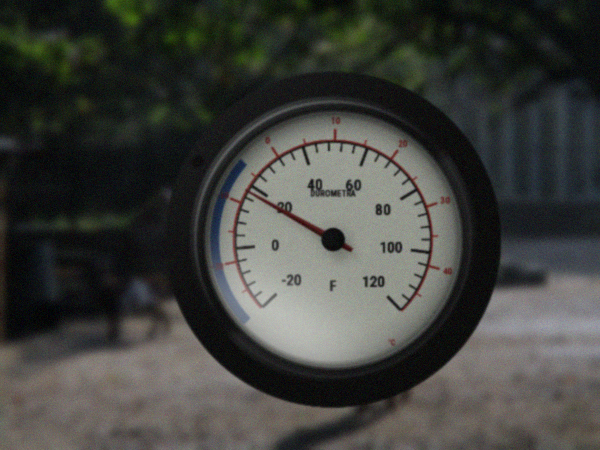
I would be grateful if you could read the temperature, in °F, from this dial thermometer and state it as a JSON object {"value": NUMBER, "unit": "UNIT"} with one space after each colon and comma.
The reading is {"value": 18, "unit": "°F"}
